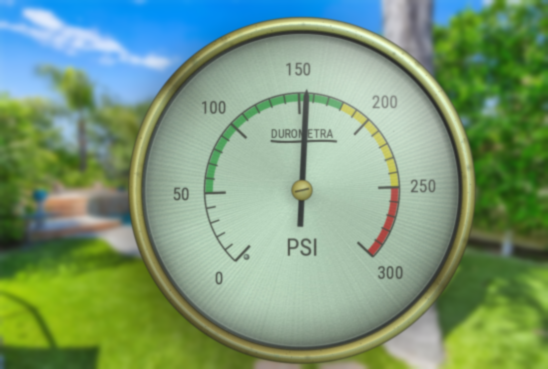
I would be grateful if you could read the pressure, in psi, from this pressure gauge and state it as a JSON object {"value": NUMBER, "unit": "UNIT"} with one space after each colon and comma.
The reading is {"value": 155, "unit": "psi"}
